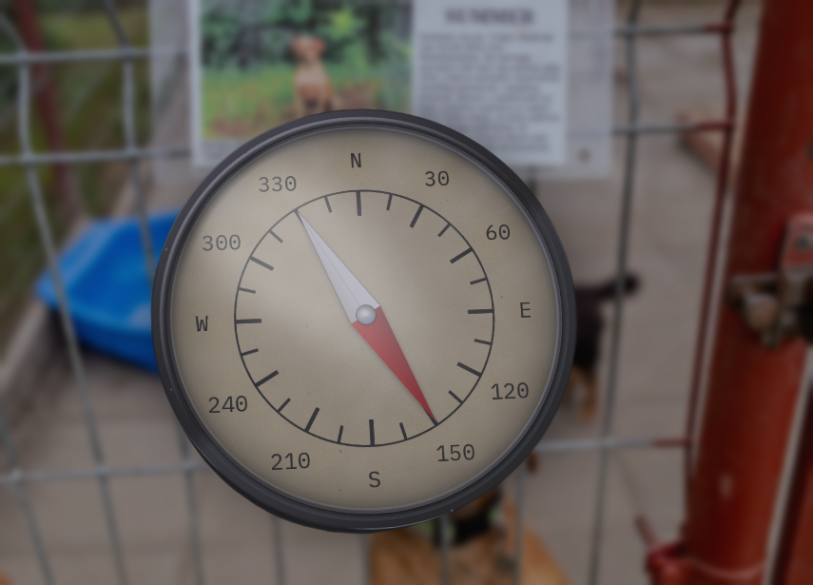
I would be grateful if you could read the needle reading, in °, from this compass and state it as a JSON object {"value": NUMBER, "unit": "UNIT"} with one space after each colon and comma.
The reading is {"value": 150, "unit": "°"}
